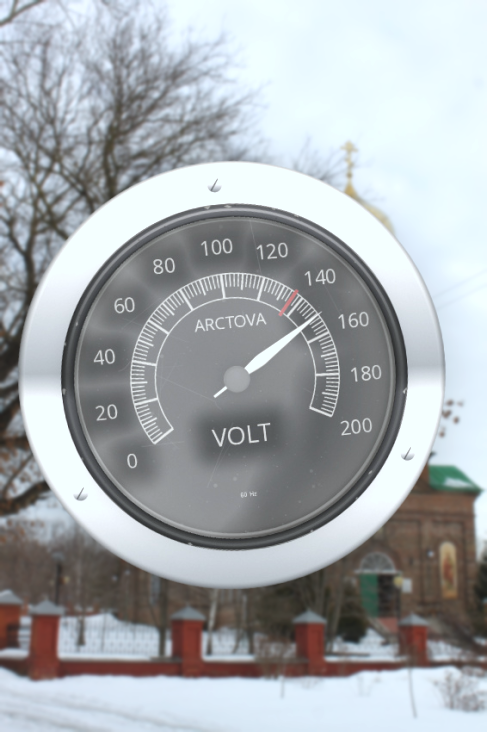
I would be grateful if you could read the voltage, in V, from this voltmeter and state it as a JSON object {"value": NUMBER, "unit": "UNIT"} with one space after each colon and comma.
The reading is {"value": 150, "unit": "V"}
